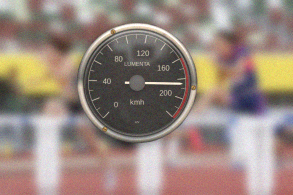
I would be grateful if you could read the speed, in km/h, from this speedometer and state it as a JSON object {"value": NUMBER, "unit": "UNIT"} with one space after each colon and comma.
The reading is {"value": 185, "unit": "km/h"}
